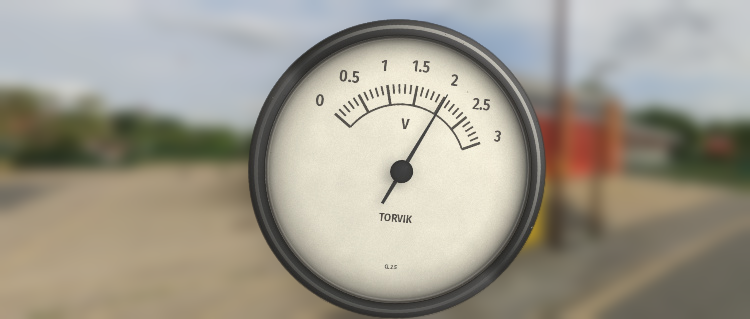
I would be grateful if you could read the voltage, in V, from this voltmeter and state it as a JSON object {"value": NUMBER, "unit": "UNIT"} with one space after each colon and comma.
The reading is {"value": 2, "unit": "V"}
